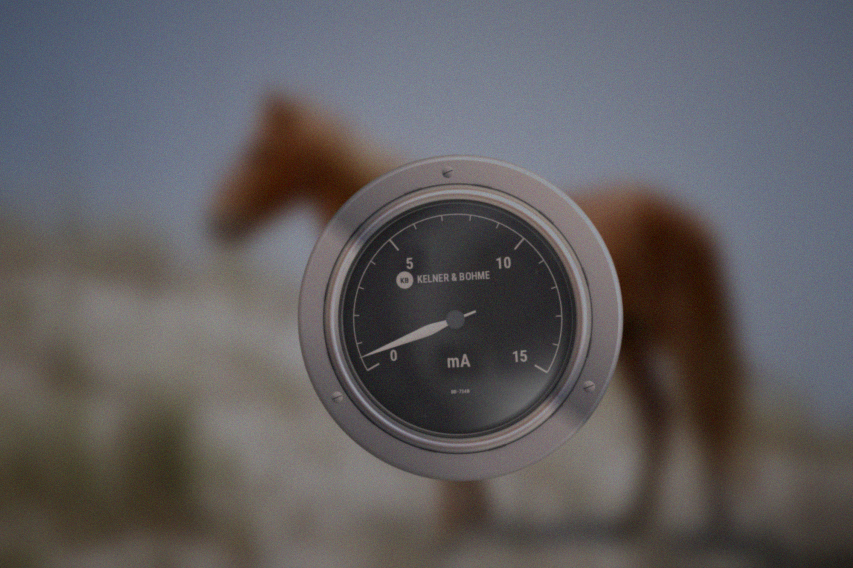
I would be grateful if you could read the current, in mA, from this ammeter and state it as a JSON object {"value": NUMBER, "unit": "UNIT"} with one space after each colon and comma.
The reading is {"value": 0.5, "unit": "mA"}
